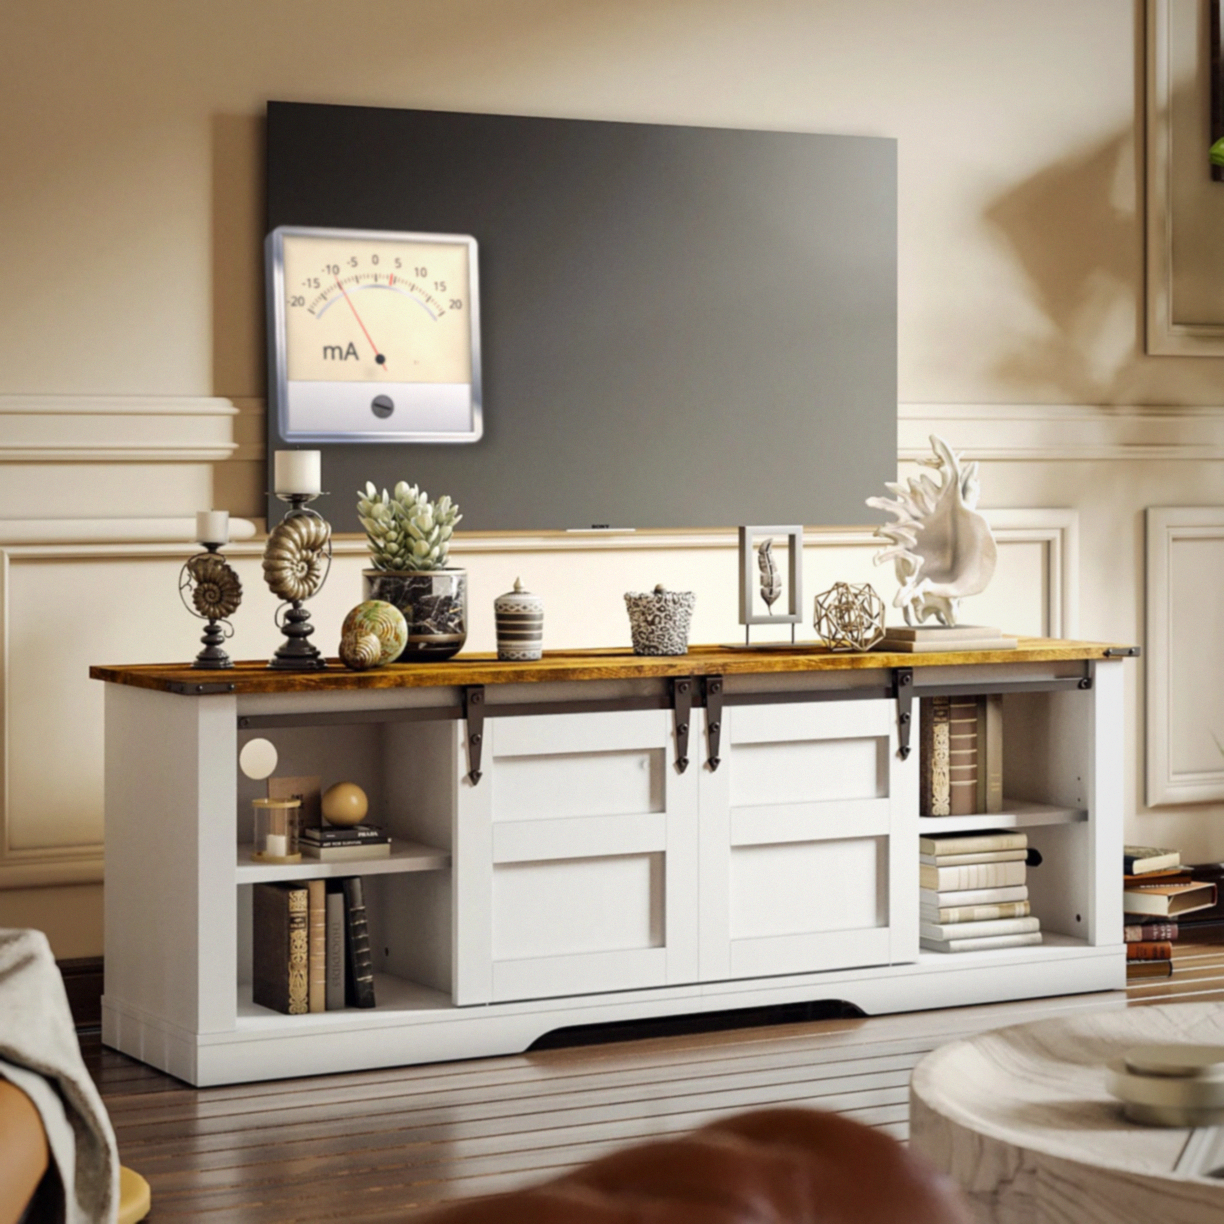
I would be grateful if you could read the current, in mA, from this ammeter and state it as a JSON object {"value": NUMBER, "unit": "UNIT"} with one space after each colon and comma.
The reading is {"value": -10, "unit": "mA"}
